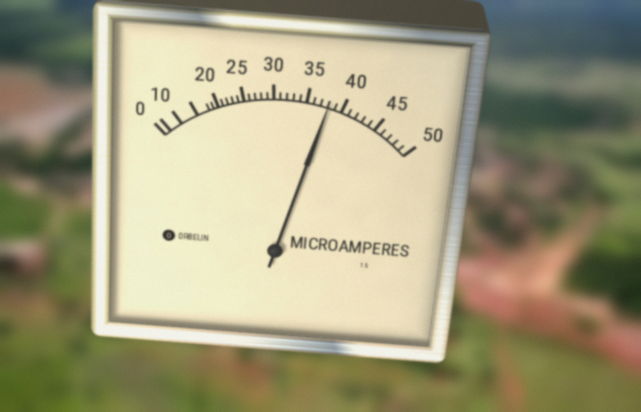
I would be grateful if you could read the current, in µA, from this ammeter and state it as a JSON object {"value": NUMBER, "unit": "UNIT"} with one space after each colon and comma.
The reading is {"value": 38, "unit": "µA"}
